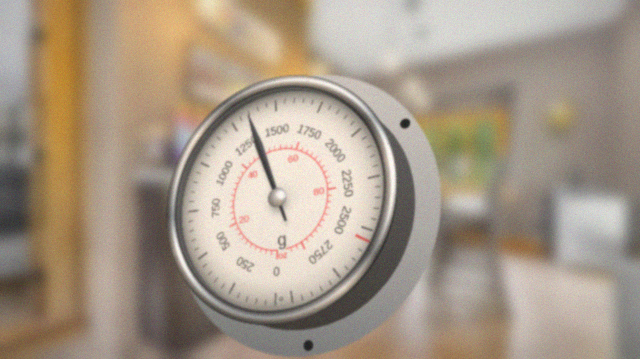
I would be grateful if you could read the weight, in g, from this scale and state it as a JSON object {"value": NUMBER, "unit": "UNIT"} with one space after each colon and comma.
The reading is {"value": 1350, "unit": "g"}
